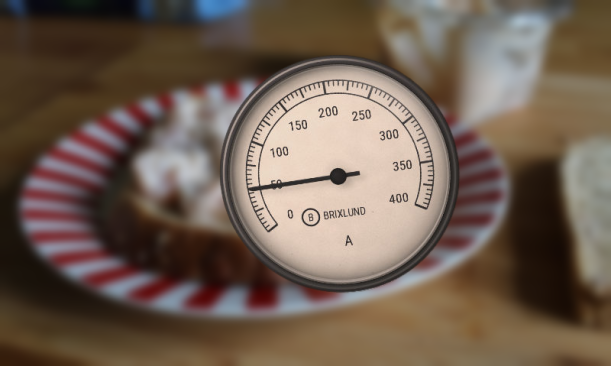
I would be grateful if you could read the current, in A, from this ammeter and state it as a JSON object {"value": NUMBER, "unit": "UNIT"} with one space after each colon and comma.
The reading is {"value": 50, "unit": "A"}
